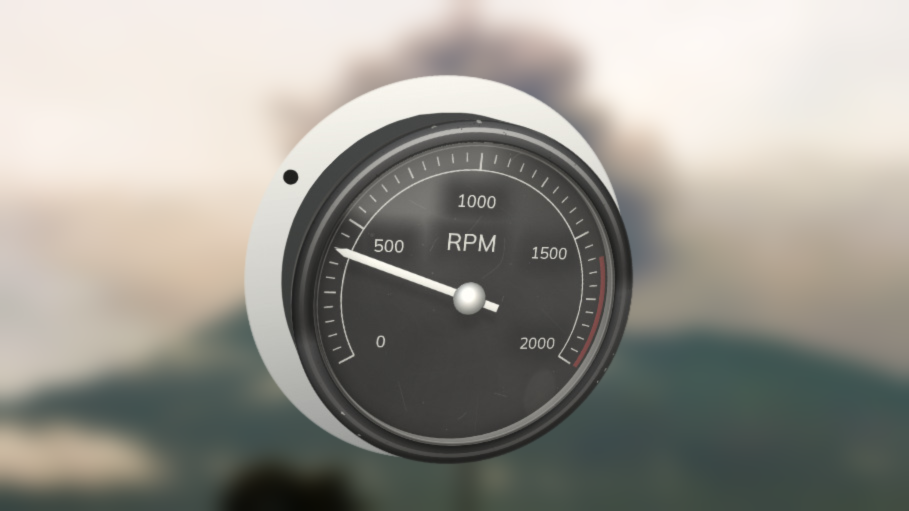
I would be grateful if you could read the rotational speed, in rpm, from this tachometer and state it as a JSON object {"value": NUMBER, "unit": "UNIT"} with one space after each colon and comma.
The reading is {"value": 400, "unit": "rpm"}
